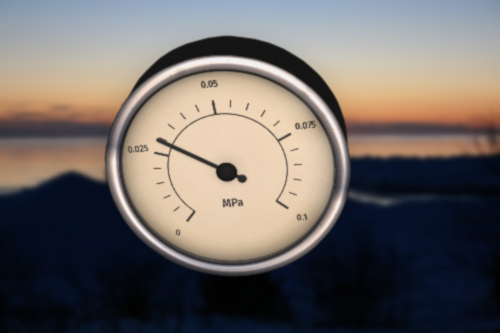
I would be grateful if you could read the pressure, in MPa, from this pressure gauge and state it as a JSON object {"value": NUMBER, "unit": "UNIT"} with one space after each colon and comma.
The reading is {"value": 0.03, "unit": "MPa"}
